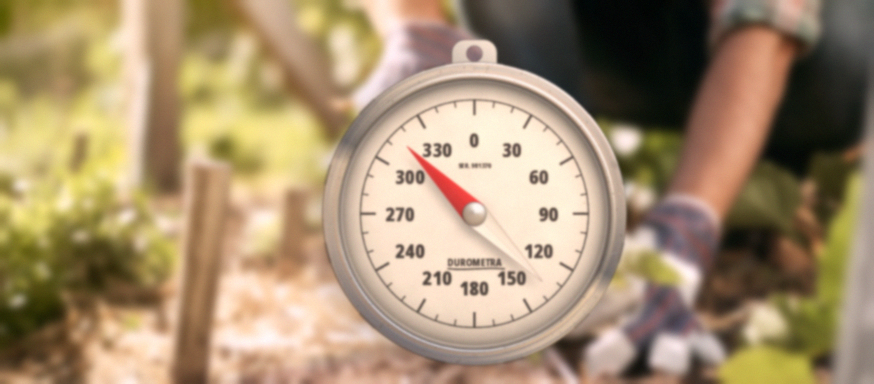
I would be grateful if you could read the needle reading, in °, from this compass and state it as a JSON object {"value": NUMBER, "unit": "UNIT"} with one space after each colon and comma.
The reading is {"value": 315, "unit": "°"}
